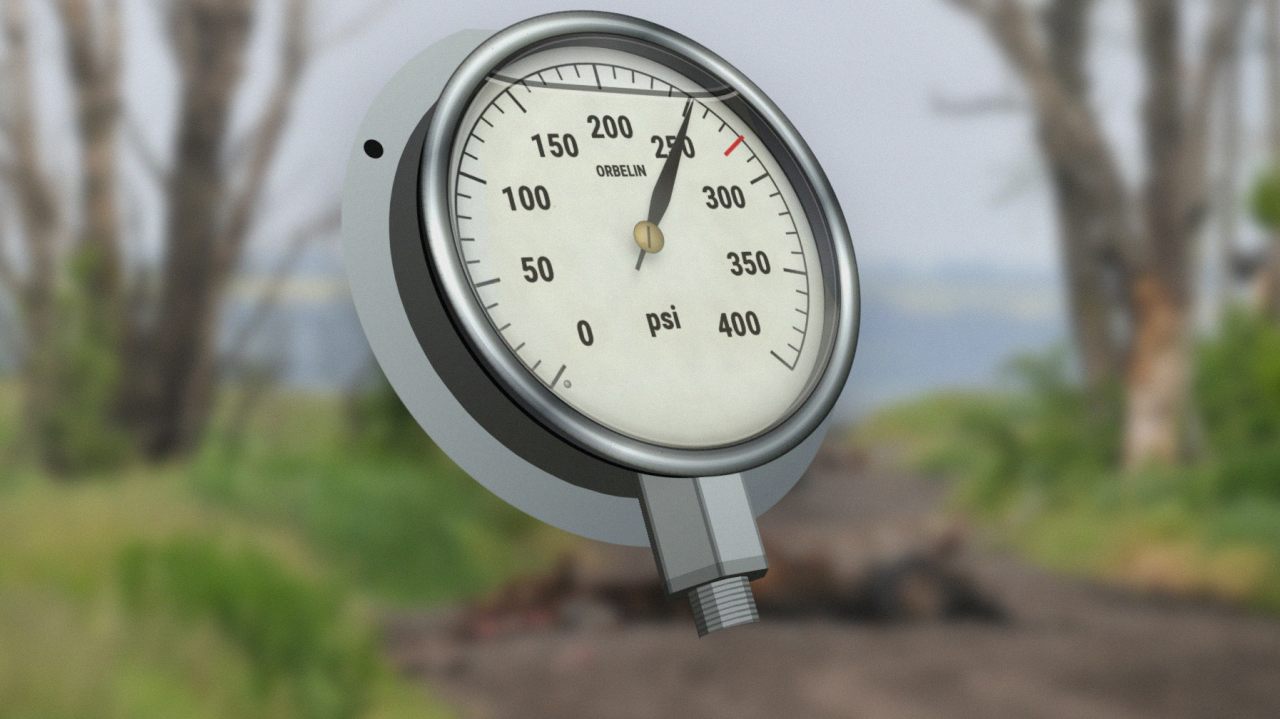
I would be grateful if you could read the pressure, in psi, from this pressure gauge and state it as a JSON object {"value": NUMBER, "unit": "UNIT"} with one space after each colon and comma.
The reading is {"value": 250, "unit": "psi"}
